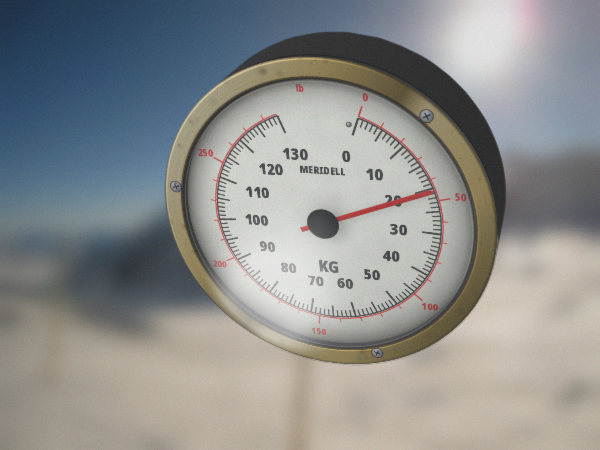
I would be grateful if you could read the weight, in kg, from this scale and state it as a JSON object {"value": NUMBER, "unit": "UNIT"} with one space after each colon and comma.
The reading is {"value": 20, "unit": "kg"}
